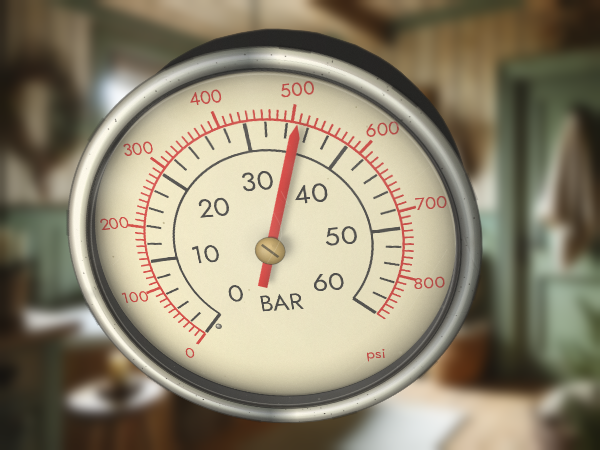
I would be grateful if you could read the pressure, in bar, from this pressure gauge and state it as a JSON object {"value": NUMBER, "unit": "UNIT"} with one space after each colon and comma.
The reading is {"value": 35, "unit": "bar"}
